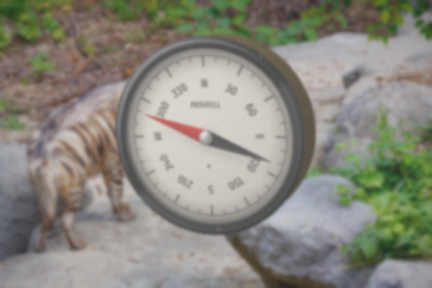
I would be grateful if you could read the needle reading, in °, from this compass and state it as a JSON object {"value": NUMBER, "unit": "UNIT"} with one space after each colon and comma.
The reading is {"value": 290, "unit": "°"}
